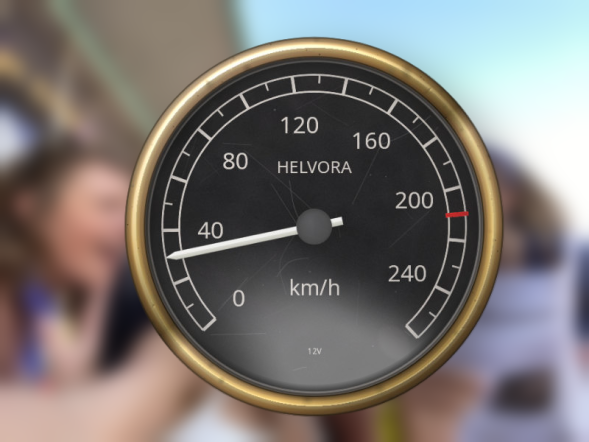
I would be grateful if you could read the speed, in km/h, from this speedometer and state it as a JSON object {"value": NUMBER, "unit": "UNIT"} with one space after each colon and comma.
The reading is {"value": 30, "unit": "km/h"}
